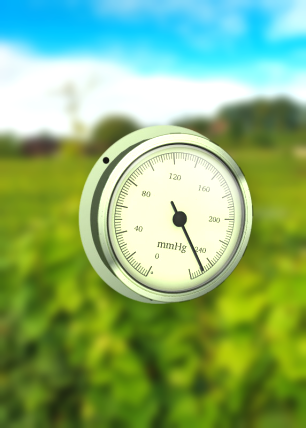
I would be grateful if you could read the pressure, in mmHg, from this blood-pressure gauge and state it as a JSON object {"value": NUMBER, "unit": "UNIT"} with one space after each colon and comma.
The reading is {"value": 250, "unit": "mmHg"}
